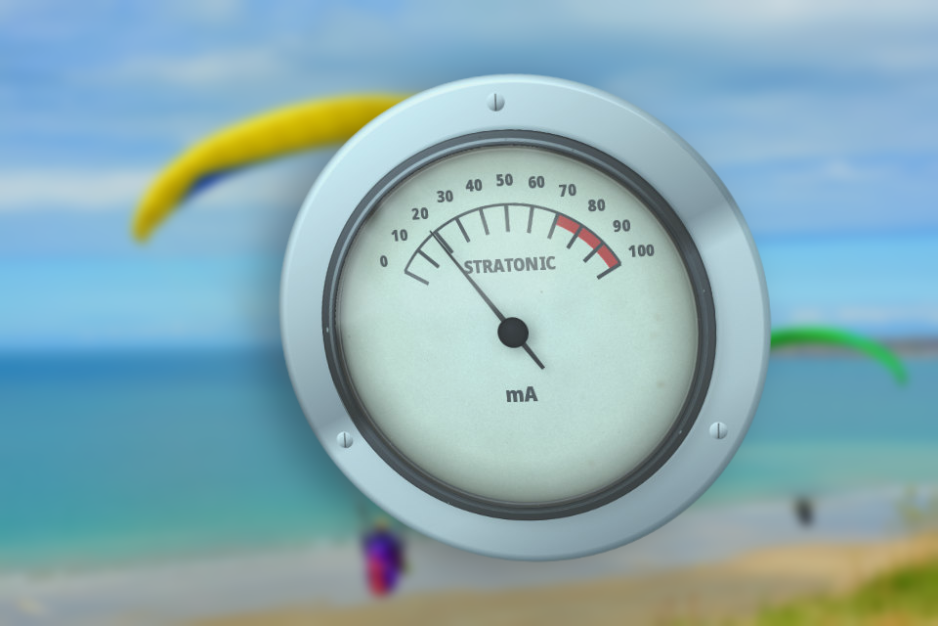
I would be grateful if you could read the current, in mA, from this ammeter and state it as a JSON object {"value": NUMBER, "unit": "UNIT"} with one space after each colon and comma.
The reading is {"value": 20, "unit": "mA"}
